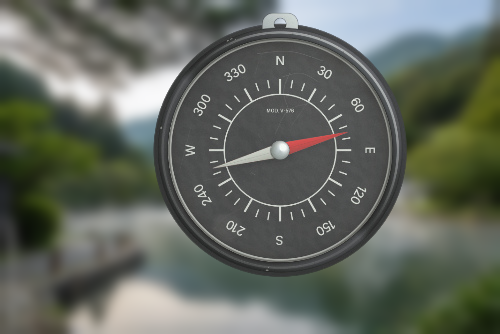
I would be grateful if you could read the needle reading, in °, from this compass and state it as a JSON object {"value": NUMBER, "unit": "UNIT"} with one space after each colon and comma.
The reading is {"value": 75, "unit": "°"}
